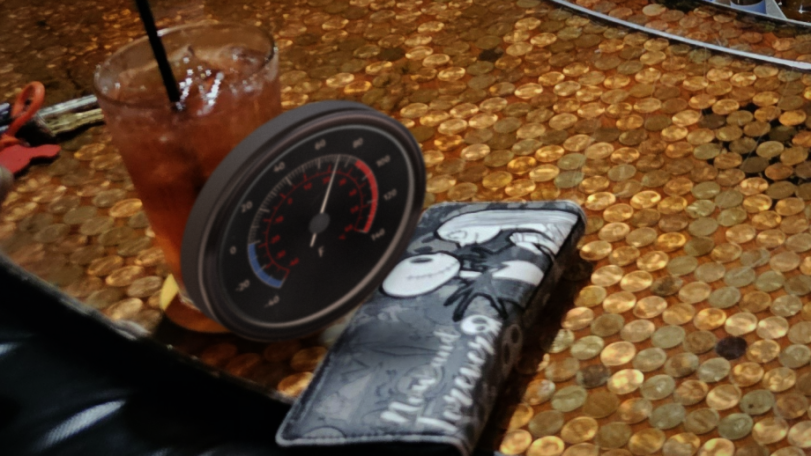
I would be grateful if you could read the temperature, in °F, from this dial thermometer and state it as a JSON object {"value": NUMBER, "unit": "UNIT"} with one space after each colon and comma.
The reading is {"value": 70, "unit": "°F"}
